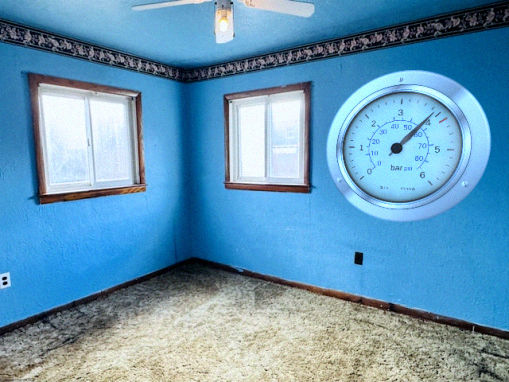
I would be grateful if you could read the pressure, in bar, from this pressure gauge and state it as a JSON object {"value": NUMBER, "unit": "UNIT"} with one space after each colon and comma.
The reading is {"value": 3.9, "unit": "bar"}
